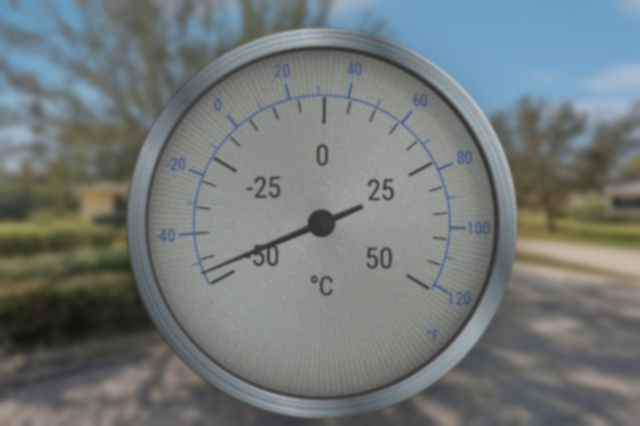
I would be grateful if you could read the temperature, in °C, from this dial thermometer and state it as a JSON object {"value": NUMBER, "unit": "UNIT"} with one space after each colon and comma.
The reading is {"value": -47.5, "unit": "°C"}
